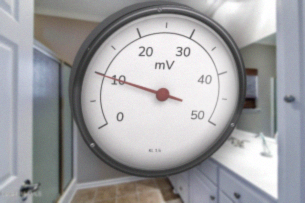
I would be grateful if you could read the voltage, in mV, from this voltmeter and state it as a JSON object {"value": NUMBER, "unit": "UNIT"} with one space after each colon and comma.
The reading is {"value": 10, "unit": "mV"}
